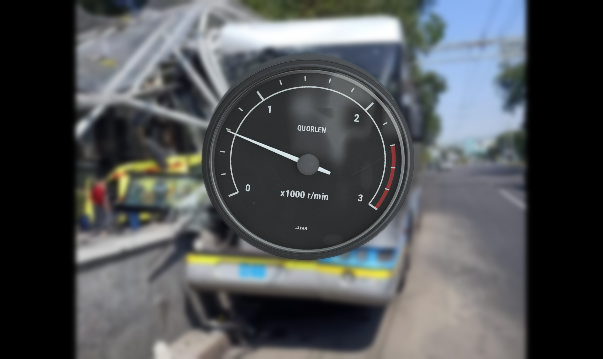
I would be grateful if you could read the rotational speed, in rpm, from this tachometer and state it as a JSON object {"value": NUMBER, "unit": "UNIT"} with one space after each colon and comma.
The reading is {"value": 600, "unit": "rpm"}
